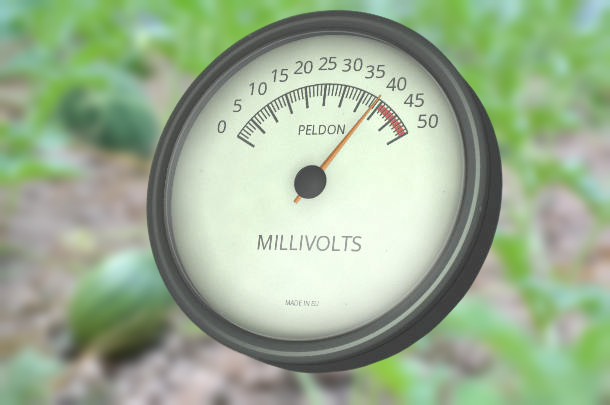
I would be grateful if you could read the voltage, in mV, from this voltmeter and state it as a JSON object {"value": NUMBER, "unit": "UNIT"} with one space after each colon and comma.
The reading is {"value": 40, "unit": "mV"}
